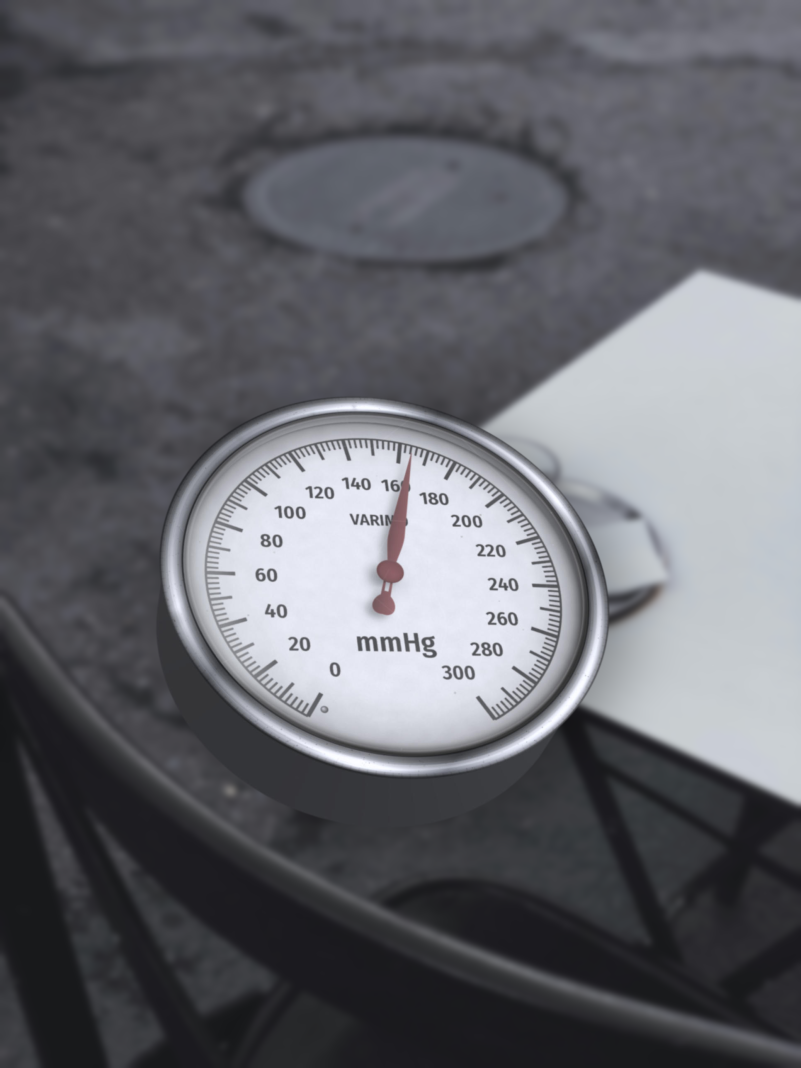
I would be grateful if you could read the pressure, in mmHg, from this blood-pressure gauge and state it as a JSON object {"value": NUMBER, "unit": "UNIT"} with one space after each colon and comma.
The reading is {"value": 164, "unit": "mmHg"}
